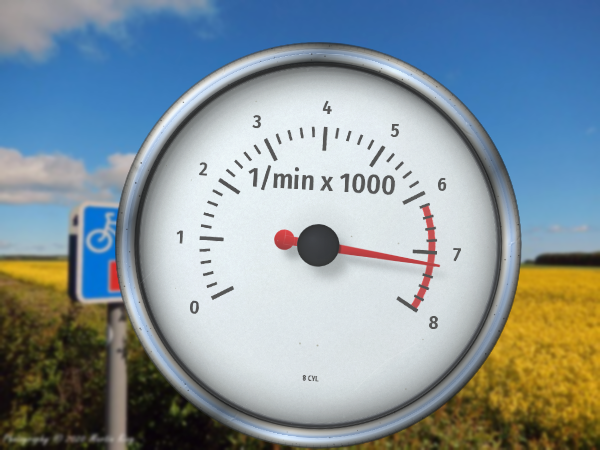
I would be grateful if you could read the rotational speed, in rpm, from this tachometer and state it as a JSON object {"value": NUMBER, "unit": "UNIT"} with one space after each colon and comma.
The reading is {"value": 7200, "unit": "rpm"}
